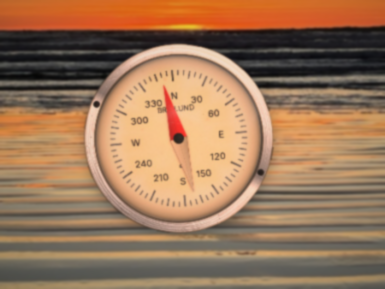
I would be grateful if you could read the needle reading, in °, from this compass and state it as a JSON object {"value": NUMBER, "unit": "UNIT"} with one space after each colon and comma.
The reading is {"value": 350, "unit": "°"}
